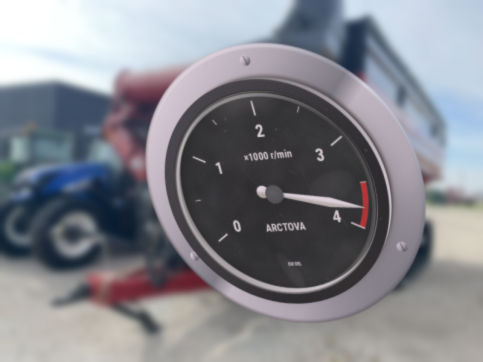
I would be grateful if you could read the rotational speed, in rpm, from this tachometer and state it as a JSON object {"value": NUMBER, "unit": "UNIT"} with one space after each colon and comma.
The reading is {"value": 3750, "unit": "rpm"}
